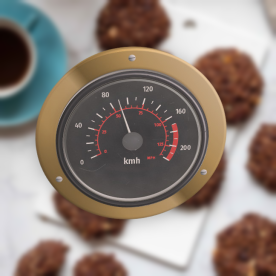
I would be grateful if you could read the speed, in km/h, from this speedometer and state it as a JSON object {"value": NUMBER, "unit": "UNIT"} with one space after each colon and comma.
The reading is {"value": 90, "unit": "km/h"}
